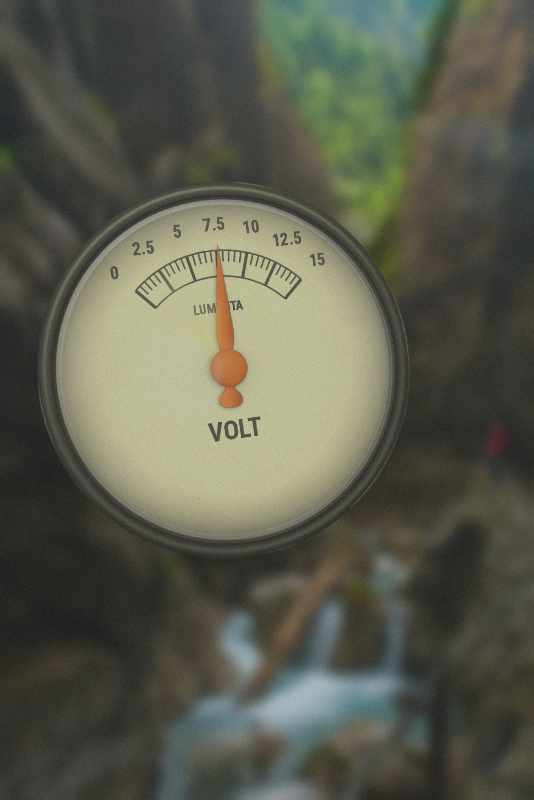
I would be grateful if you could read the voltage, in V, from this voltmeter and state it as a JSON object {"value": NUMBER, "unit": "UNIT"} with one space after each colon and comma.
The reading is {"value": 7.5, "unit": "V"}
